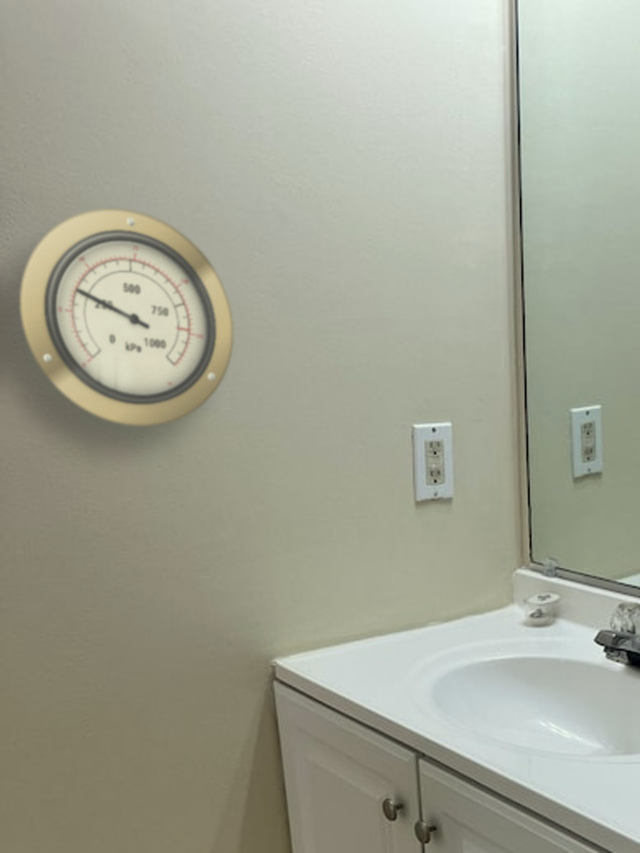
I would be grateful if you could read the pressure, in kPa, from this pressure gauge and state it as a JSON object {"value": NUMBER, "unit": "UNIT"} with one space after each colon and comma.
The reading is {"value": 250, "unit": "kPa"}
